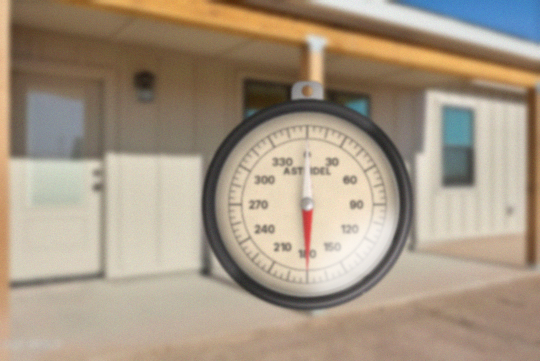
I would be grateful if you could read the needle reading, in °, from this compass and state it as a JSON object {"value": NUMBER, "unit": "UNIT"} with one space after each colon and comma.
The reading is {"value": 180, "unit": "°"}
